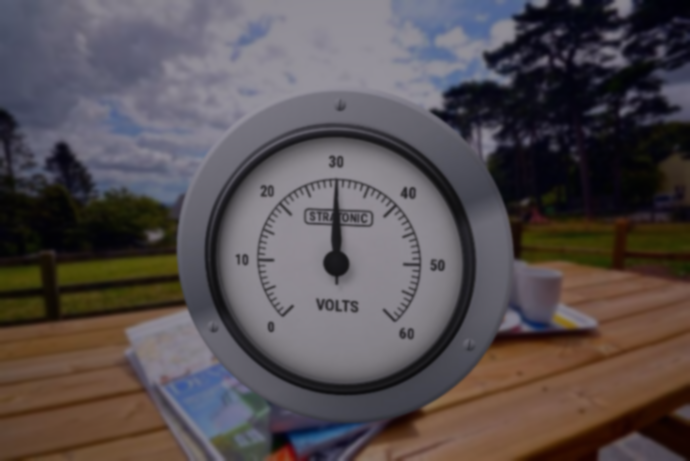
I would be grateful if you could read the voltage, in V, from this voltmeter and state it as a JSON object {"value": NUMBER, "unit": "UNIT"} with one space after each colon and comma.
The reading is {"value": 30, "unit": "V"}
